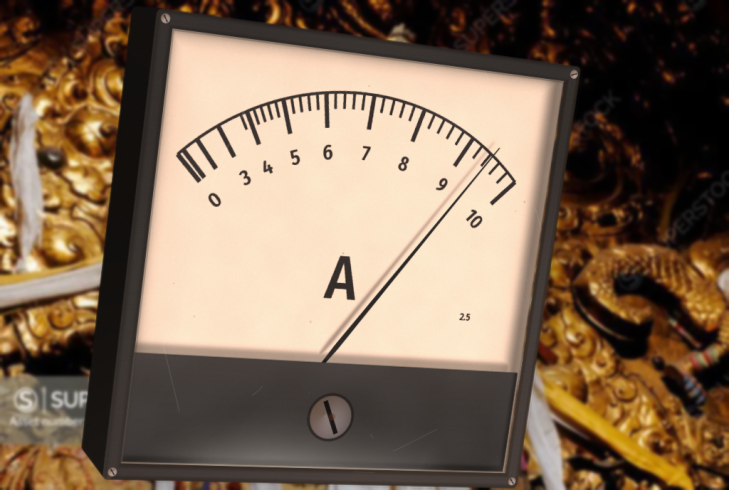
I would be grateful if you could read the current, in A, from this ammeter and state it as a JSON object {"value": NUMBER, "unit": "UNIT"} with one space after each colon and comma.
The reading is {"value": 9.4, "unit": "A"}
